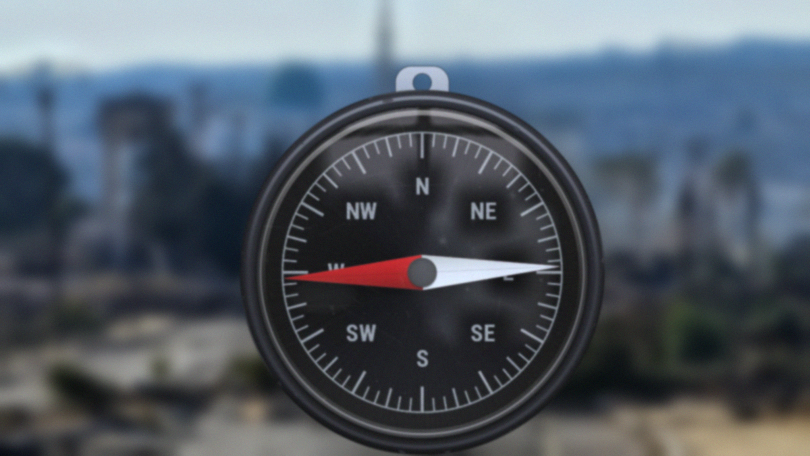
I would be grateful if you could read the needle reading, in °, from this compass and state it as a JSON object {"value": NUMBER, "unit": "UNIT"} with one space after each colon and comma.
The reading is {"value": 267.5, "unit": "°"}
